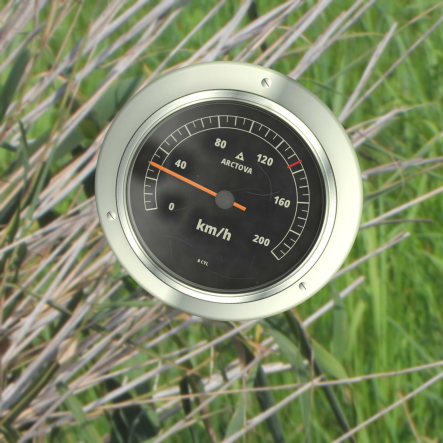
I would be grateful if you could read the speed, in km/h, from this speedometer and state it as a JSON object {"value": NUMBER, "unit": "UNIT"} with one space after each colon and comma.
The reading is {"value": 30, "unit": "km/h"}
